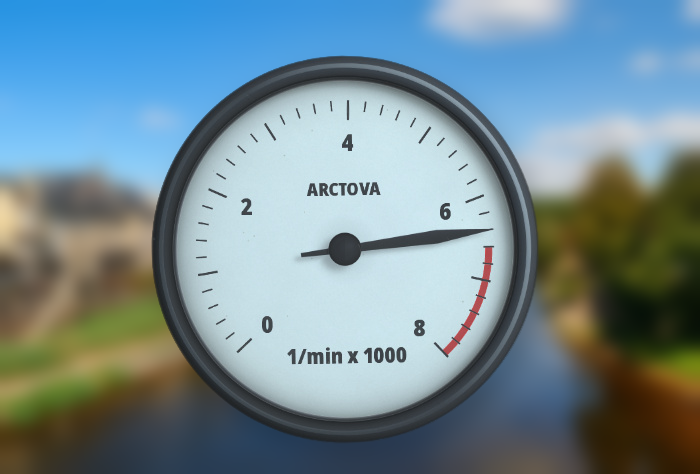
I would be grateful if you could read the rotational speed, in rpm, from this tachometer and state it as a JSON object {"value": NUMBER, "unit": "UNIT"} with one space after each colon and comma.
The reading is {"value": 6400, "unit": "rpm"}
